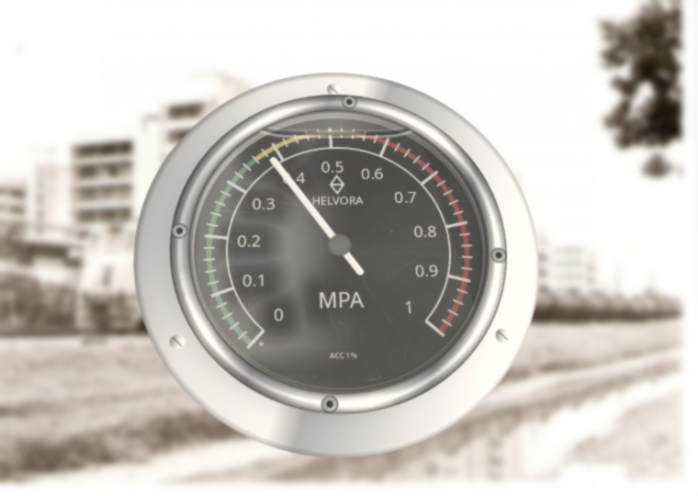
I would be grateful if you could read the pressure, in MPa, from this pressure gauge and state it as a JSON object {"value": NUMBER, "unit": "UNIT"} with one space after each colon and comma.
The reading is {"value": 0.38, "unit": "MPa"}
